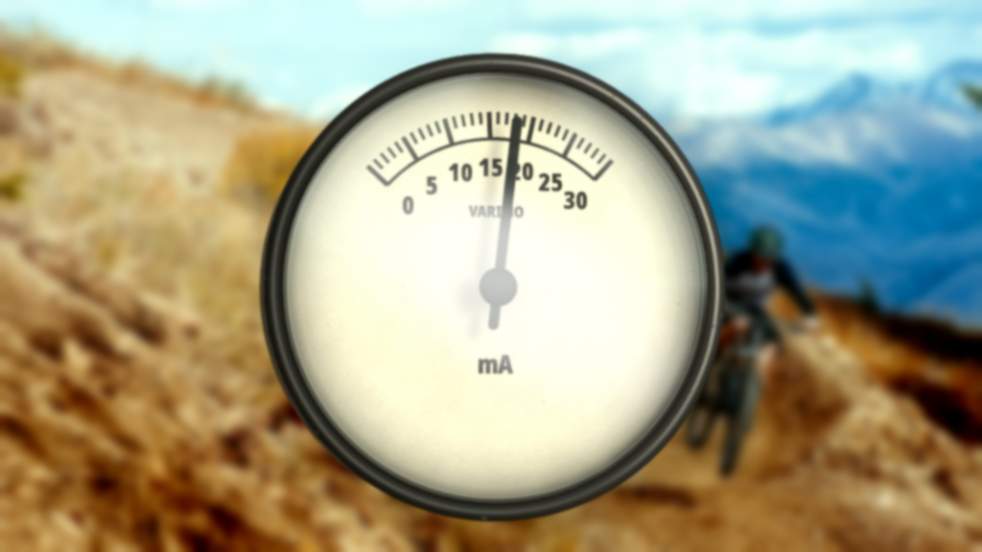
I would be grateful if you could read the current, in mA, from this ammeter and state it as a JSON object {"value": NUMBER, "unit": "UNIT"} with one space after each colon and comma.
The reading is {"value": 18, "unit": "mA"}
